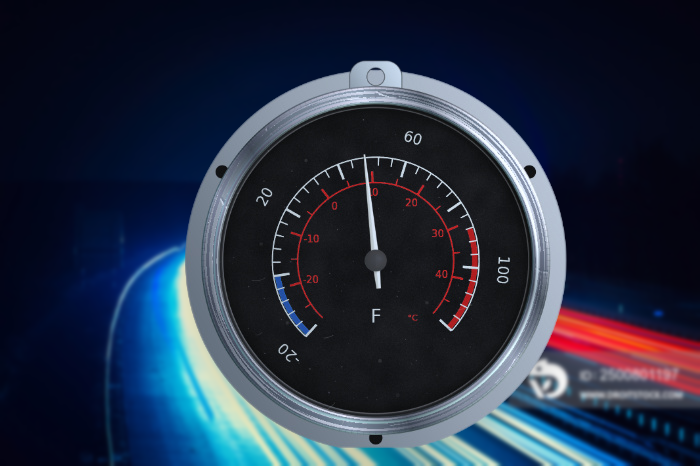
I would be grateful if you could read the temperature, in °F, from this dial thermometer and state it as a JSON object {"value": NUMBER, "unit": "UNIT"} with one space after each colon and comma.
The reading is {"value": 48, "unit": "°F"}
